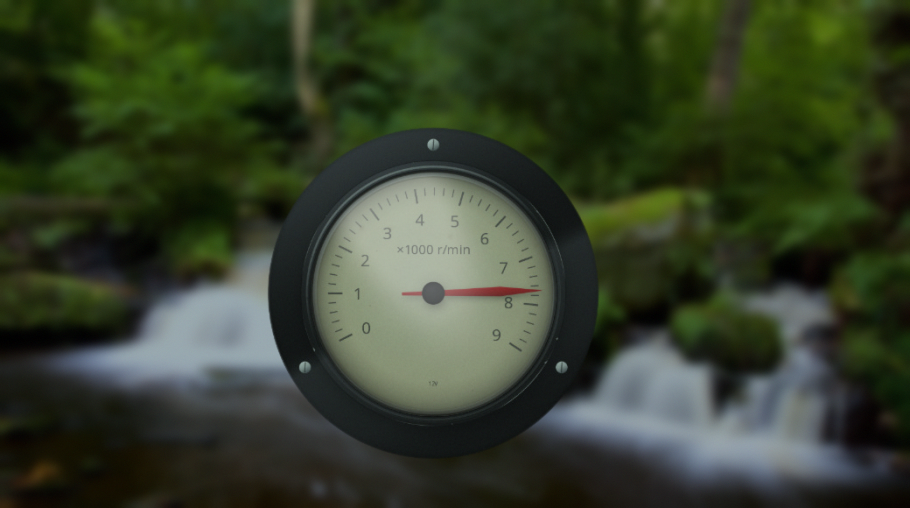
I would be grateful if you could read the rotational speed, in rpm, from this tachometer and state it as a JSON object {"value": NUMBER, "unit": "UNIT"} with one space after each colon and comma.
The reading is {"value": 7700, "unit": "rpm"}
